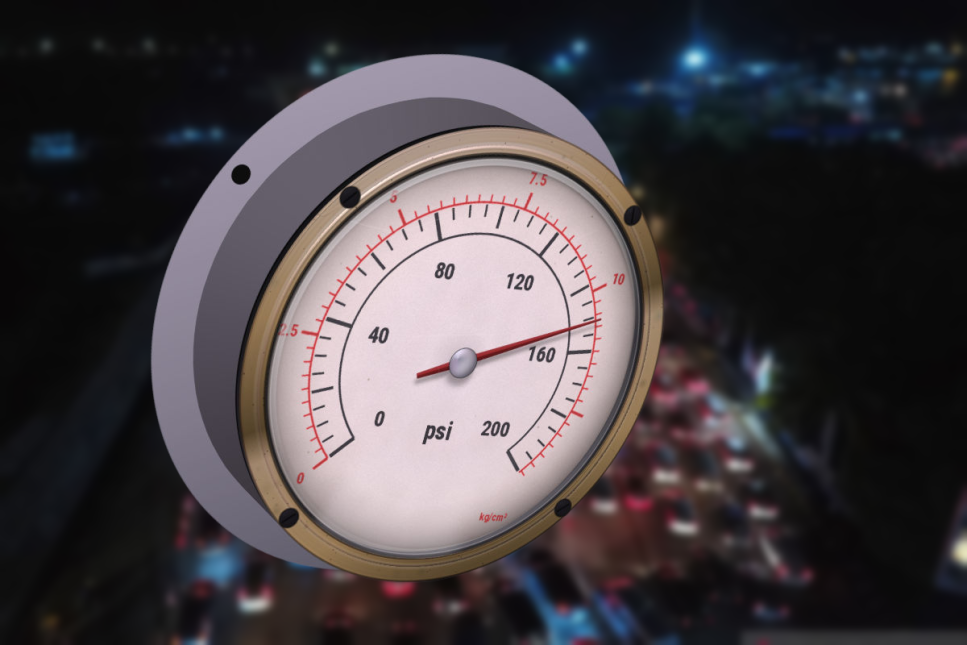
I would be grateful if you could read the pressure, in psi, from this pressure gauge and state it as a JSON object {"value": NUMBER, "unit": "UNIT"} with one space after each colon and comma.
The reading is {"value": 150, "unit": "psi"}
